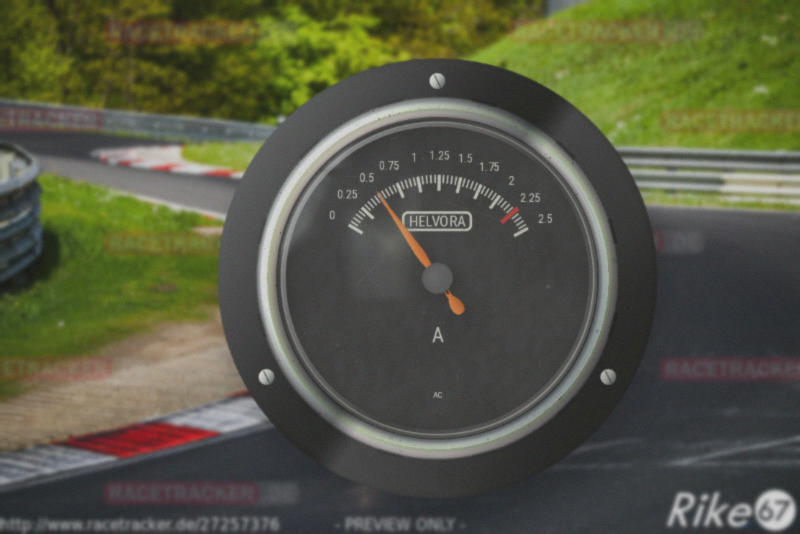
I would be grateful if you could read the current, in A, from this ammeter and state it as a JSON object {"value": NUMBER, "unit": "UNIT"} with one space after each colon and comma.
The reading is {"value": 0.5, "unit": "A"}
